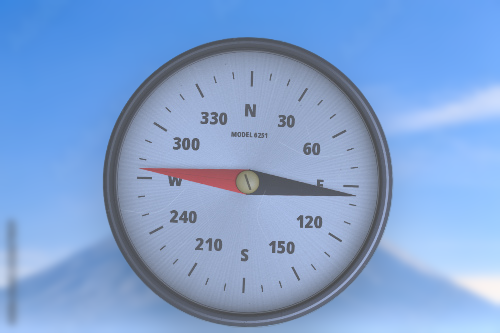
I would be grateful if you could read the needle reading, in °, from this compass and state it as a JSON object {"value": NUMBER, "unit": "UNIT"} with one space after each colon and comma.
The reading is {"value": 275, "unit": "°"}
